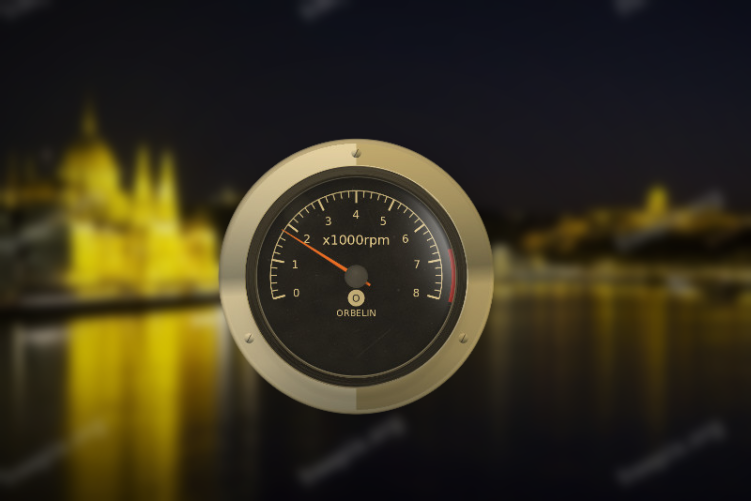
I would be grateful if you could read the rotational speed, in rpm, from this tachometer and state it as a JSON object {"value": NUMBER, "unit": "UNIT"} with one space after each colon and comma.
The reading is {"value": 1800, "unit": "rpm"}
